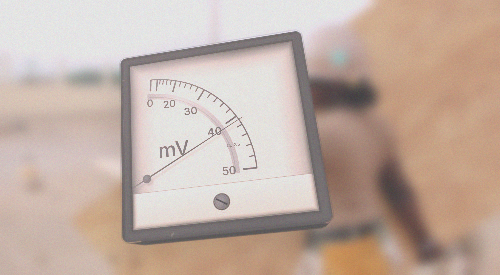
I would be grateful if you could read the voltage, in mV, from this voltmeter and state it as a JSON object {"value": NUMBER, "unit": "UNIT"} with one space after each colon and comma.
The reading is {"value": 41, "unit": "mV"}
